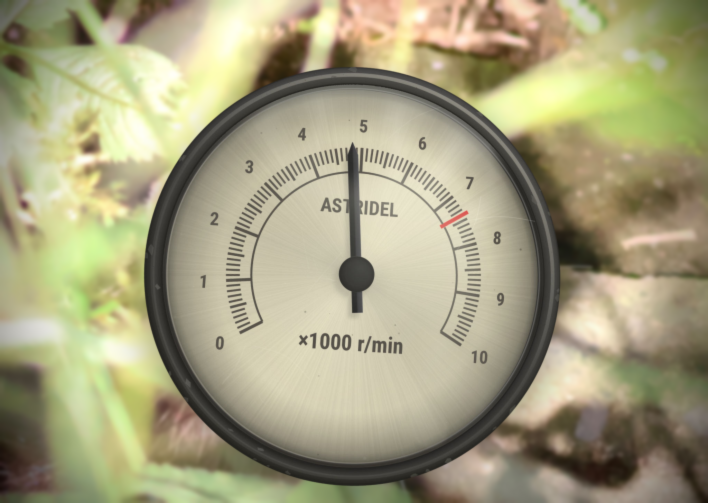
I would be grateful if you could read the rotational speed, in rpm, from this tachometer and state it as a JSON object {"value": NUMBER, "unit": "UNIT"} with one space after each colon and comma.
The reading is {"value": 4800, "unit": "rpm"}
